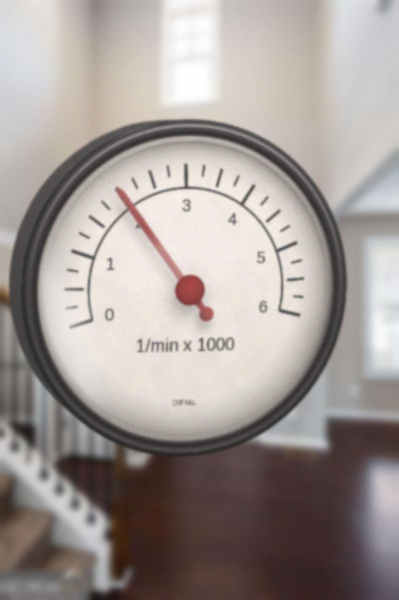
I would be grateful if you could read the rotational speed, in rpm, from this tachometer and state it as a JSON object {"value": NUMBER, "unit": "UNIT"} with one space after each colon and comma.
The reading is {"value": 2000, "unit": "rpm"}
